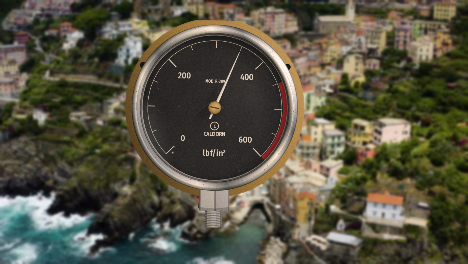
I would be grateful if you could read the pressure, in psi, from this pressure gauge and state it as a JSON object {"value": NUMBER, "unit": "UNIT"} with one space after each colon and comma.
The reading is {"value": 350, "unit": "psi"}
